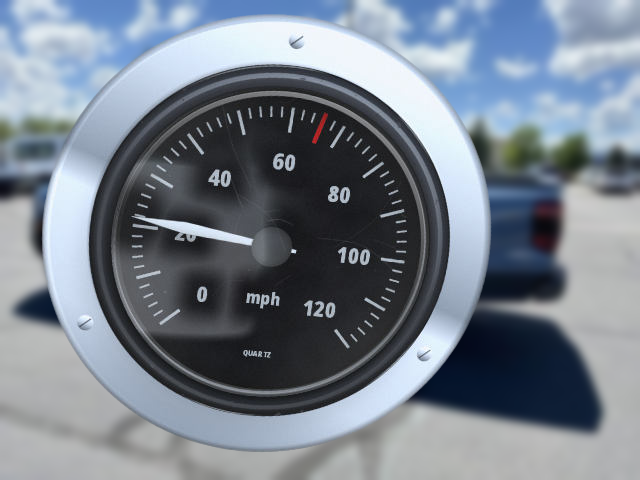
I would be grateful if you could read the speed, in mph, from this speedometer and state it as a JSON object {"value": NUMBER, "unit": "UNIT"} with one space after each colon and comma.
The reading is {"value": 22, "unit": "mph"}
